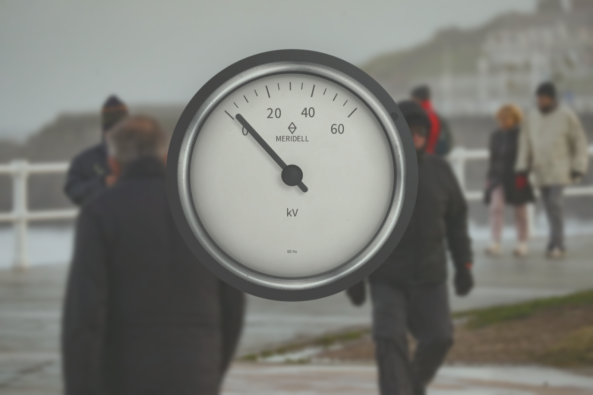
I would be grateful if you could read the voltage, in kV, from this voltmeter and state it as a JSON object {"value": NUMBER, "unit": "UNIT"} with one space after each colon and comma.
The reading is {"value": 2.5, "unit": "kV"}
